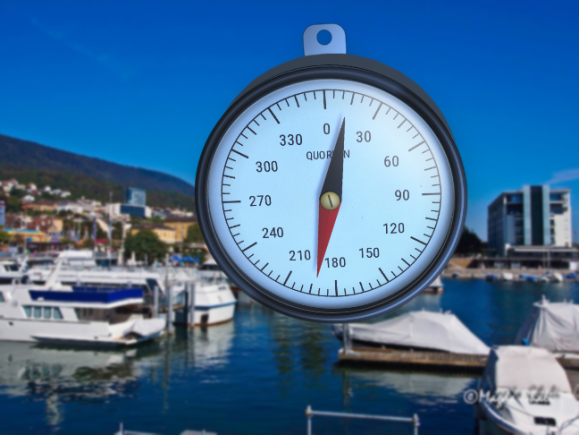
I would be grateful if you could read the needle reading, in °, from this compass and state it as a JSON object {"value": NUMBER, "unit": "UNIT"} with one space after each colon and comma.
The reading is {"value": 192.5, "unit": "°"}
